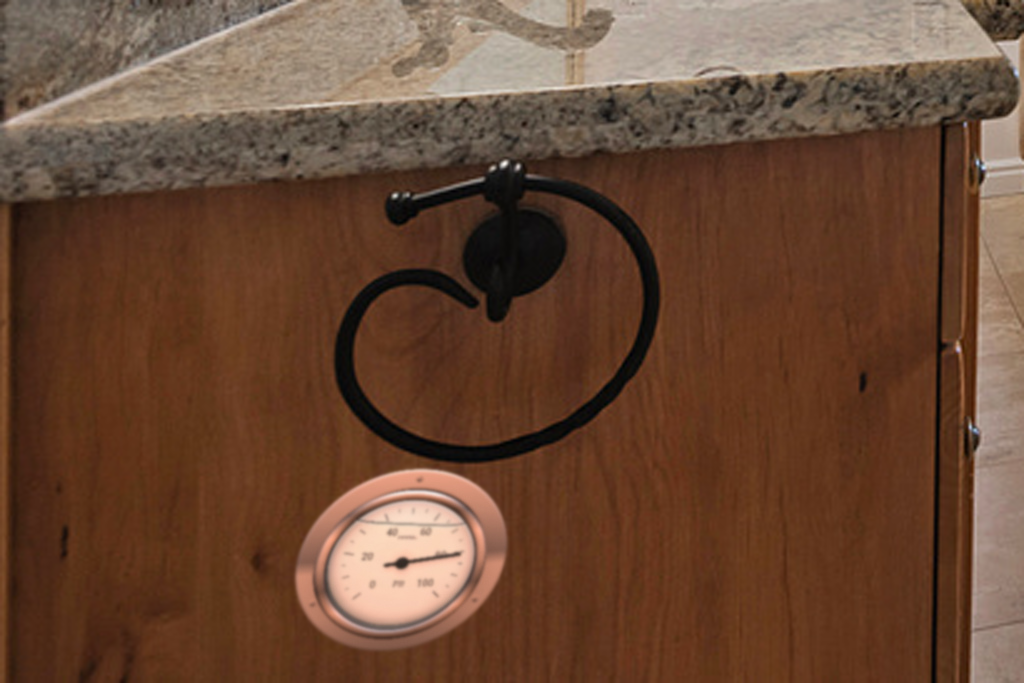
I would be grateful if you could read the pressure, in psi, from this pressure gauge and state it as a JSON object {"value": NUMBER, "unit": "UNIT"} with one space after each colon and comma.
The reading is {"value": 80, "unit": "psi"}
